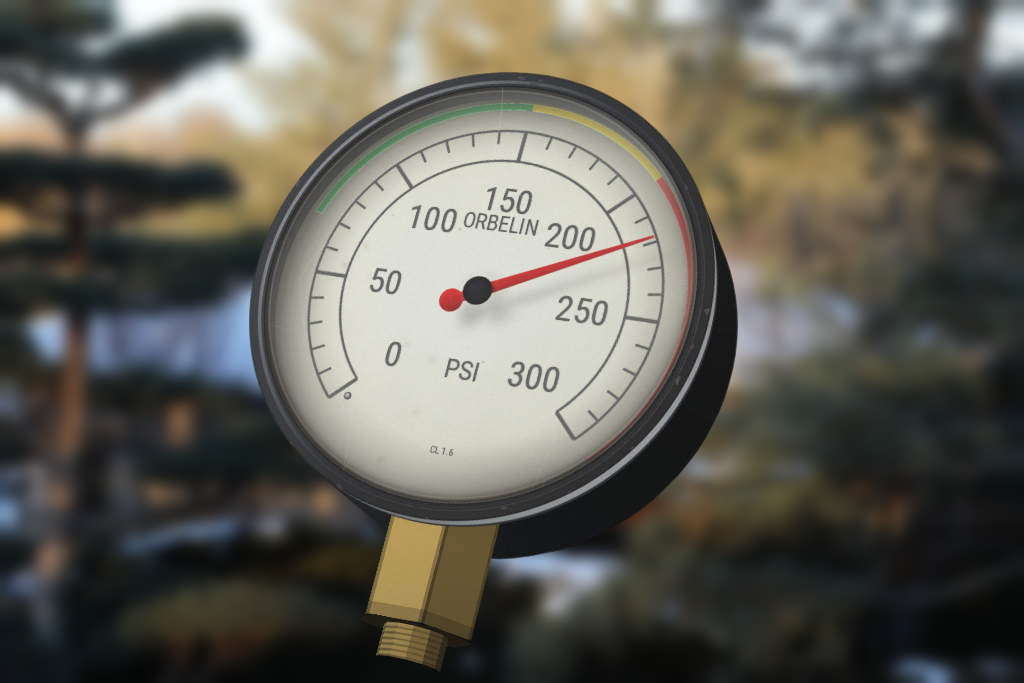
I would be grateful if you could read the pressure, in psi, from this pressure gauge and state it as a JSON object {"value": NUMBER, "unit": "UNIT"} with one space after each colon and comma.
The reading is {"value": 220, "unit": "psi"}
